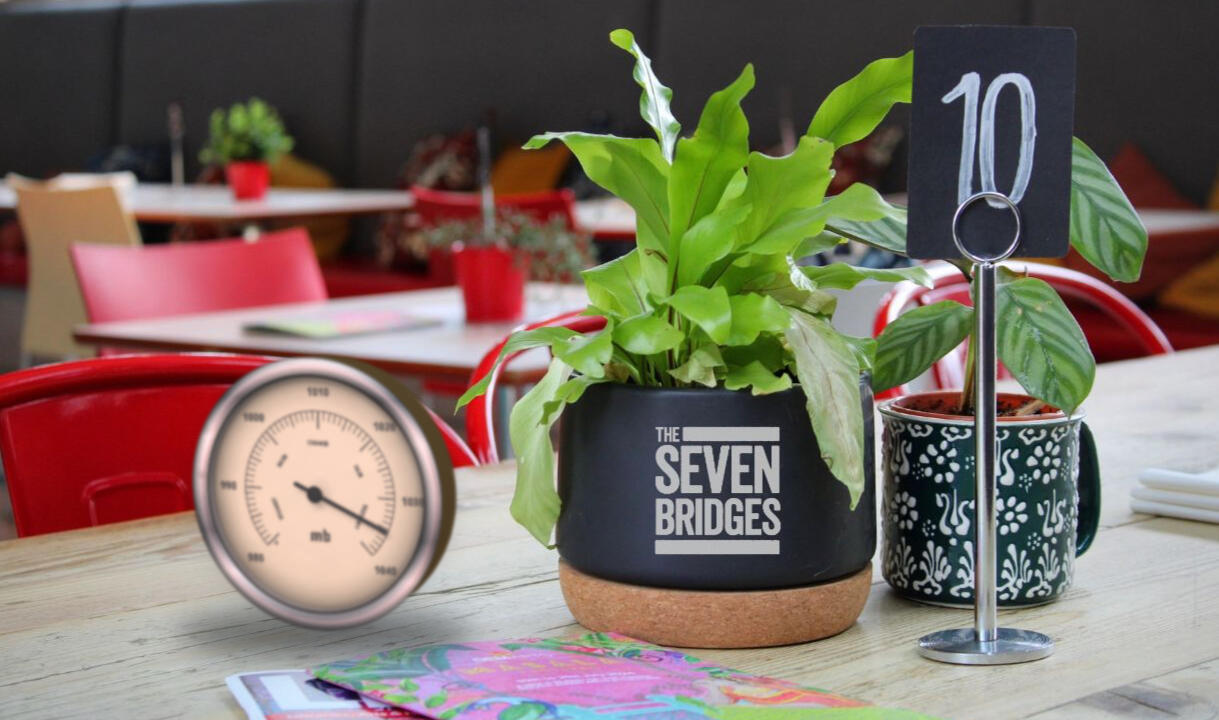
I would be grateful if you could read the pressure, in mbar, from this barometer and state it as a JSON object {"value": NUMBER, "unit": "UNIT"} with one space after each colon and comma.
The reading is {"value": 1035, "unit": "mbar"}
